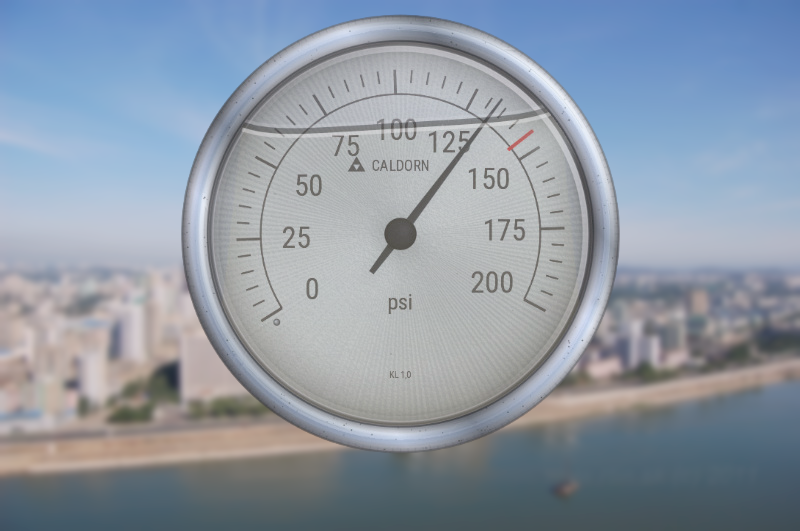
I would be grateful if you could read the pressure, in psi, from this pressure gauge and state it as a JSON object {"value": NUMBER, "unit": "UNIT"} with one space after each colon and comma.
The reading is {"value": 132.5, "unit": "psi"}
